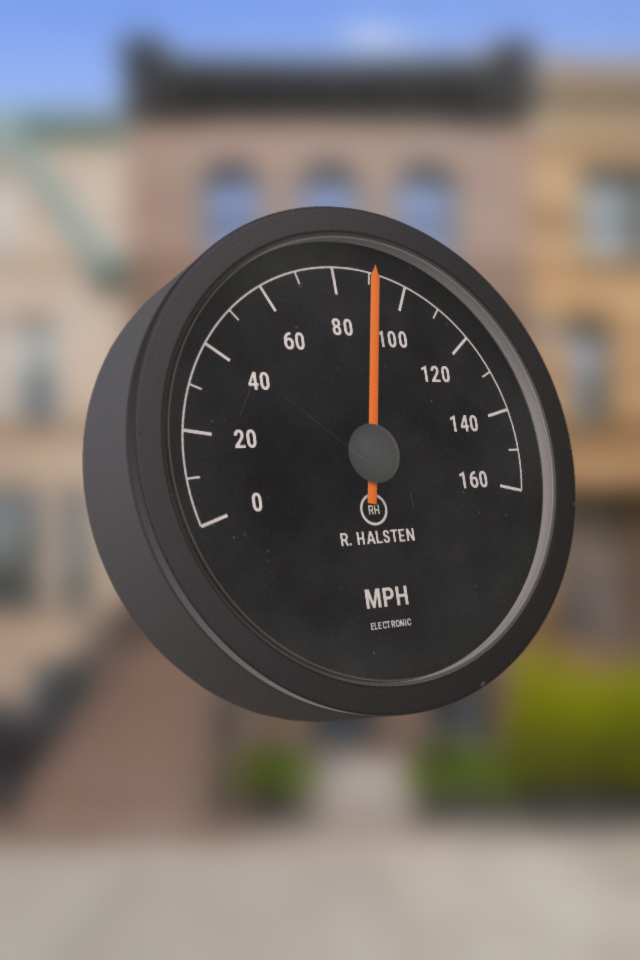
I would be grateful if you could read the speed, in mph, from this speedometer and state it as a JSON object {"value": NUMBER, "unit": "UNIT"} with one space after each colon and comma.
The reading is {"value": 90, "unit": "mph"}
